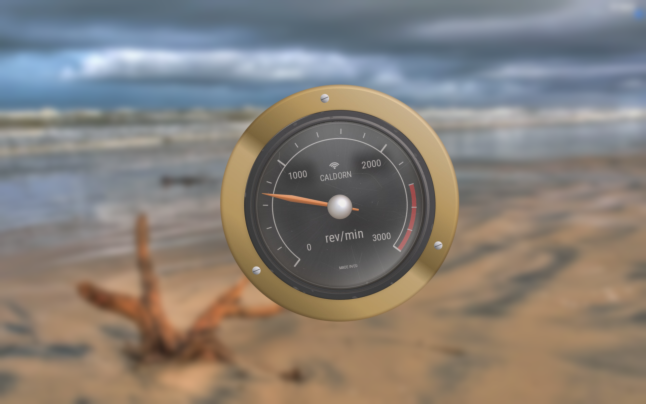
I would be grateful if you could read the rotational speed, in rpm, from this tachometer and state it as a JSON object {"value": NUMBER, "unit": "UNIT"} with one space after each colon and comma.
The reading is {"value": 700, "unit": "rpm"}
